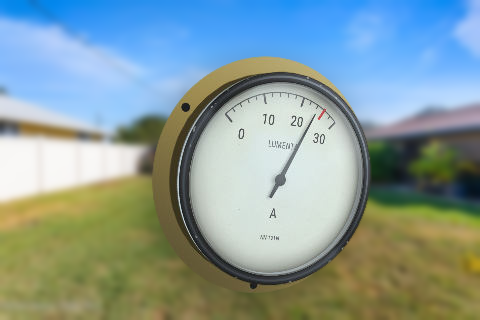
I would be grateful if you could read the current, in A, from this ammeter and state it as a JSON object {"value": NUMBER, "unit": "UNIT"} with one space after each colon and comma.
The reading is {"value": 24, "unit": "A"}
